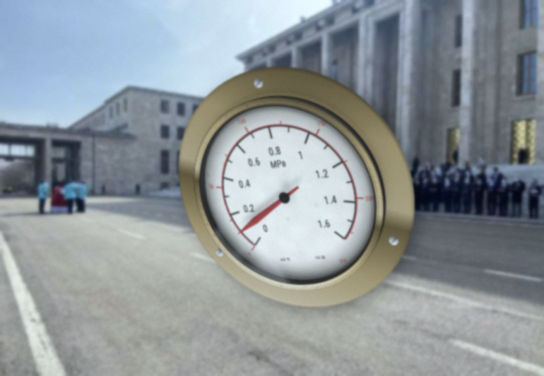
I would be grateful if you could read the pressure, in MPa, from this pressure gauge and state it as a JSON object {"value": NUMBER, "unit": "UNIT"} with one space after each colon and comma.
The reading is {"value": 0.1, "unit": "MPa"}
